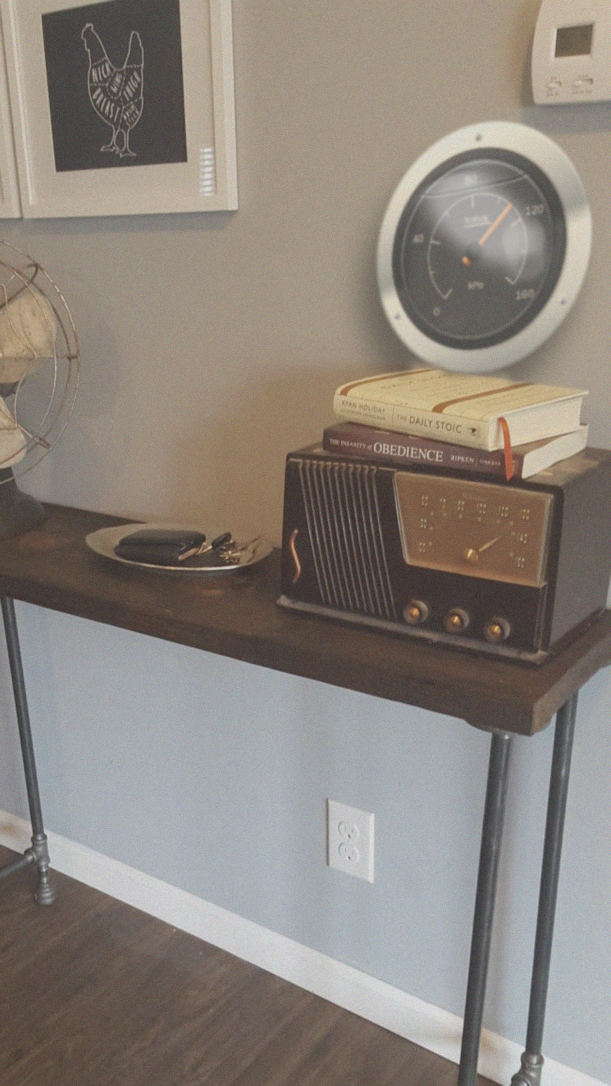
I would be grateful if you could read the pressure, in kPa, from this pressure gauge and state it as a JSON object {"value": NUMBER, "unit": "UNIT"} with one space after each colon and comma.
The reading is {"value": 110, "unit": "kPa"}
